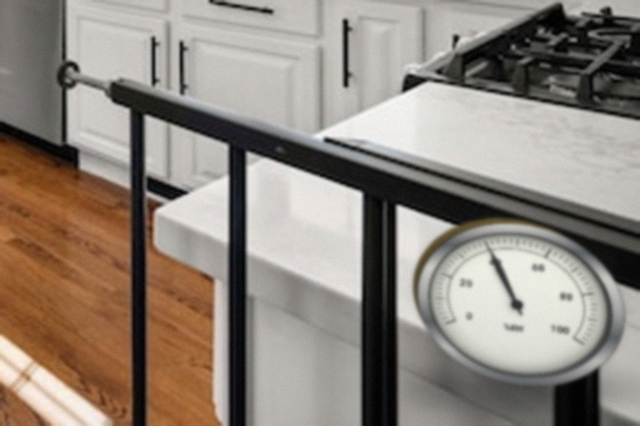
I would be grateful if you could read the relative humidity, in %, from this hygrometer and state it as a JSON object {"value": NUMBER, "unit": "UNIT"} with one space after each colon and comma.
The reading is {"value": 40, "unit": "%"}
